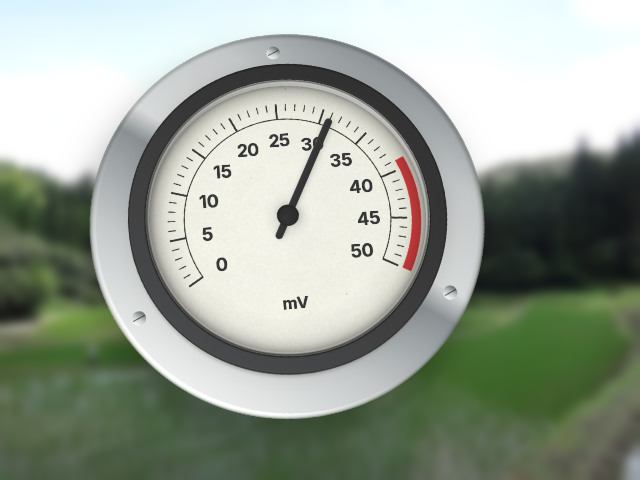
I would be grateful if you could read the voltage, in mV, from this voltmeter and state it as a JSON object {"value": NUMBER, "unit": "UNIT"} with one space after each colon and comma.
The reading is {"value": 31, "unit": "mV"}
